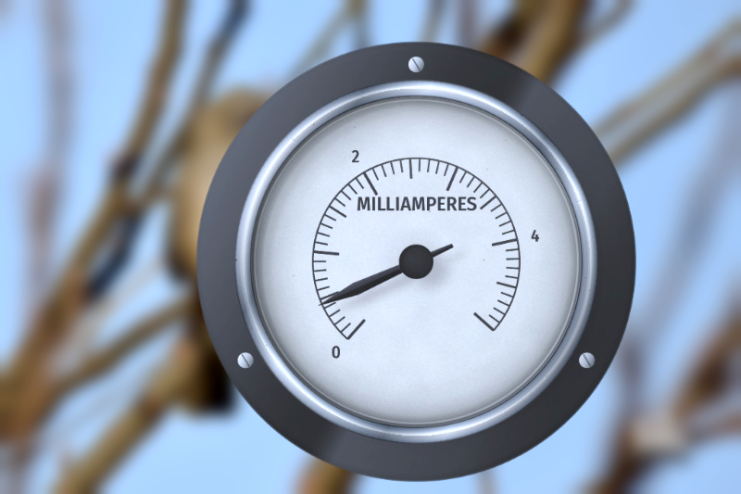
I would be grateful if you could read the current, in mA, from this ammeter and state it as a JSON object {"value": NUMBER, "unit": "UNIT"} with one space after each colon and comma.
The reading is {"value": 0.45, "unit": "mA"}
